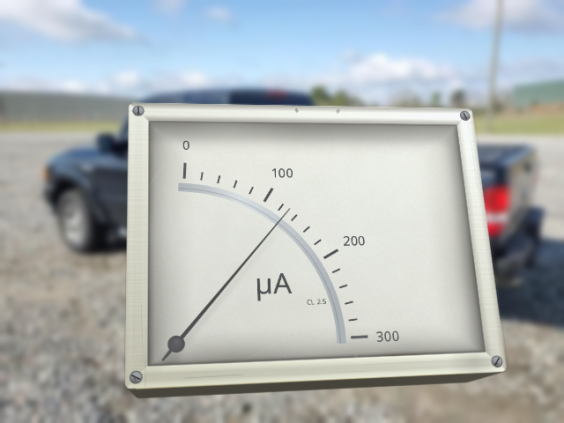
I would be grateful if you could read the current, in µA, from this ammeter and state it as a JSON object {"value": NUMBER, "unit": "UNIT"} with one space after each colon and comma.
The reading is {"value": 130, "unit": "µA"}
